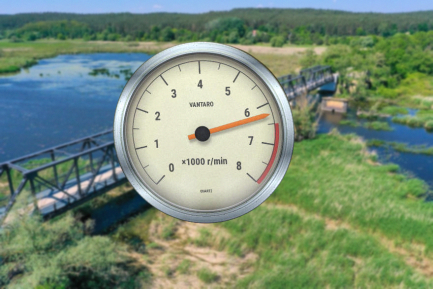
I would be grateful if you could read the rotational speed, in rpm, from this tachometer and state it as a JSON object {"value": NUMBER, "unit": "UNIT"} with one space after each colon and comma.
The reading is {"value": 6250, "unit": "rpm"}
